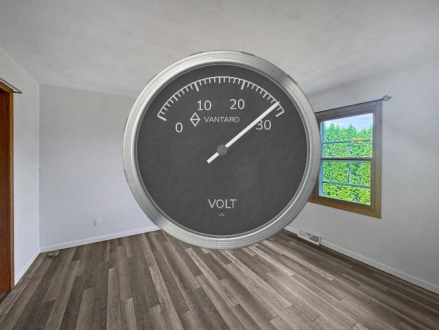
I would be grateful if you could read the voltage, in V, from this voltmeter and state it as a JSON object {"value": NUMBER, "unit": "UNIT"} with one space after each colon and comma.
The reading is {"value": 28, "unit": "V"}
